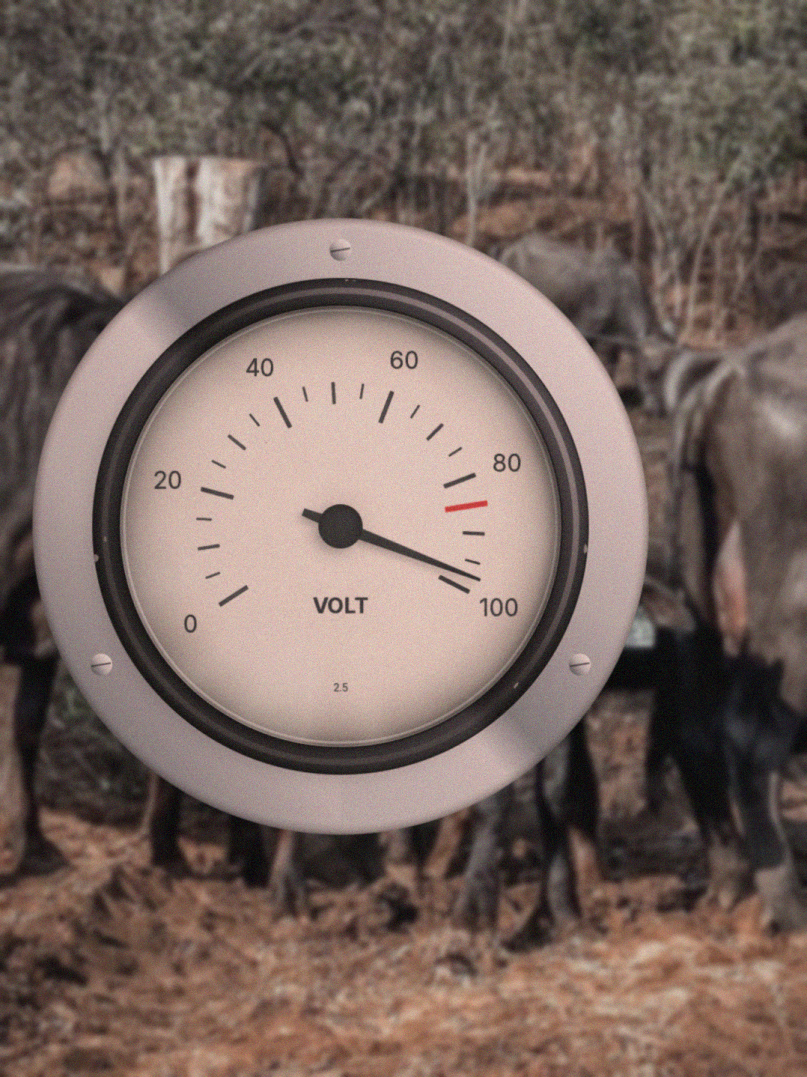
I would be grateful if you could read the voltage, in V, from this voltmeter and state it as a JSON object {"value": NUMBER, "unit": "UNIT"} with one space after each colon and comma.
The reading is {"value": 97.5, "unit": "V"}
